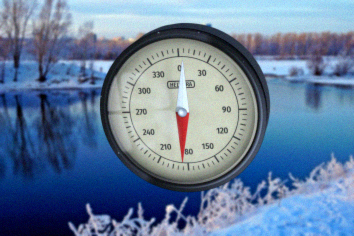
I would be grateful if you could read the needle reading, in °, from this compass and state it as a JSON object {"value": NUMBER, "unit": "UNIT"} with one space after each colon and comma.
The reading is {"value": 185, "unit": "°"}
